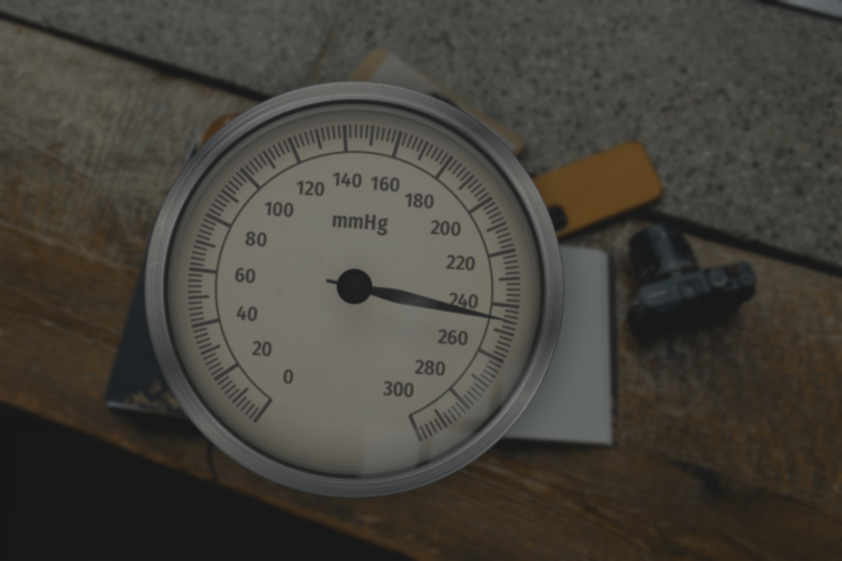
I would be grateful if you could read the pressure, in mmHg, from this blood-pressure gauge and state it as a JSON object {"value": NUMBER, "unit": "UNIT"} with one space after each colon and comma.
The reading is {"value": 246, "unit": "mmHg"}
